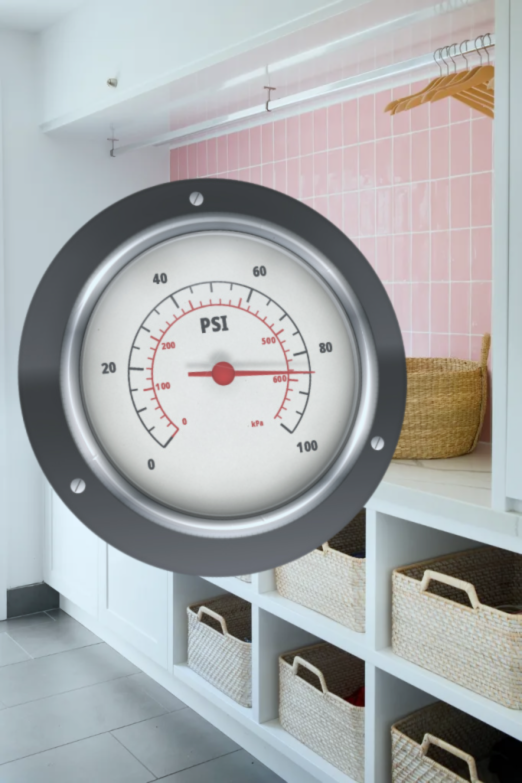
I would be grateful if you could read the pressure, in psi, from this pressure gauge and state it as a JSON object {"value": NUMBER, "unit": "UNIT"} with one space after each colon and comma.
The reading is {"value": 85, "unit": "psi"}
